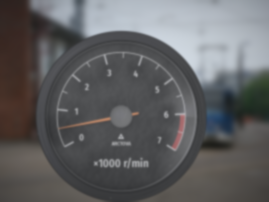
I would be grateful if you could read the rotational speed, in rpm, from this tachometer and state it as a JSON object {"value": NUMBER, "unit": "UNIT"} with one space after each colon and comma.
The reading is {"value": 500, "unit": "rpm"}
